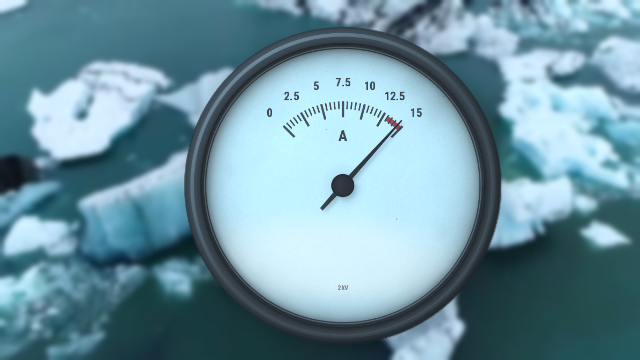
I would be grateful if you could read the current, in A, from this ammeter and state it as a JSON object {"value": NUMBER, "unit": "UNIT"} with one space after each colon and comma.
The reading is {"value": 14.5, "unit": "A"}
